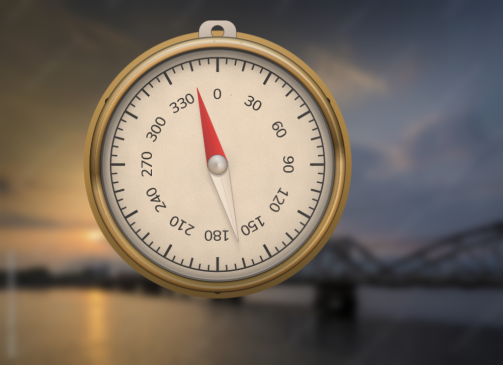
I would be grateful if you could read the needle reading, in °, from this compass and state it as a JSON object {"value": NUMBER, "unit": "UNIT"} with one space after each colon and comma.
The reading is {"value": 345, "unit": "°"}
